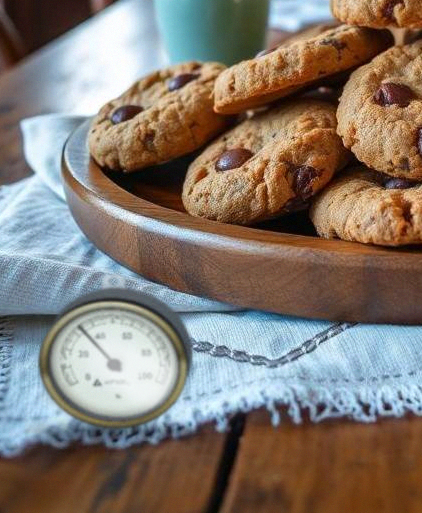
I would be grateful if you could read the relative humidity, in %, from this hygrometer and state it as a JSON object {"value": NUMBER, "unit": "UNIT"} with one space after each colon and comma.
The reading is {"value": 35, "unit": "%"}
